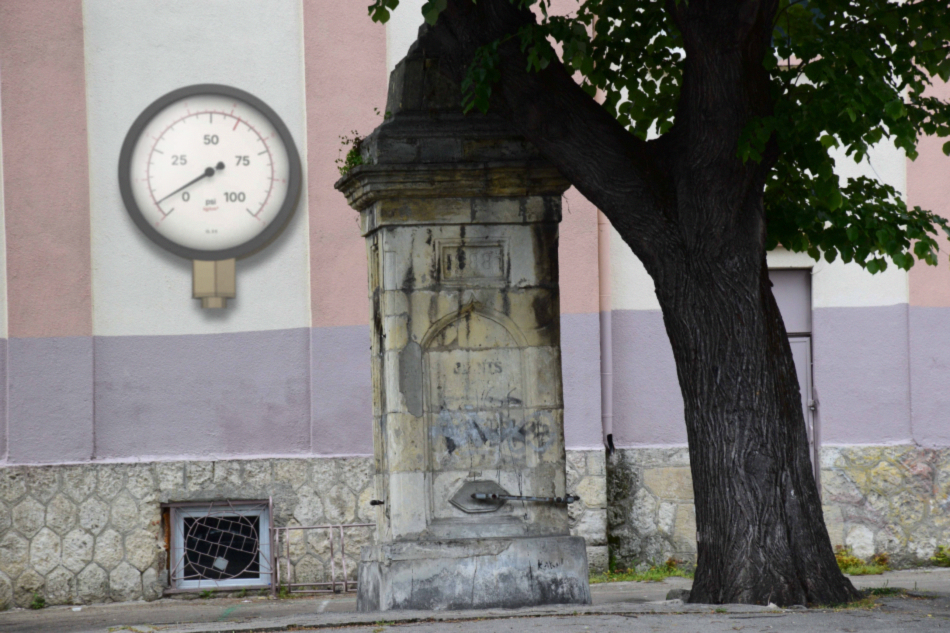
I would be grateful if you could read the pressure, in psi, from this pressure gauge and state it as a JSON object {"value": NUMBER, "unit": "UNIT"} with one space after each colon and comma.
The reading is {"value": 5, "unit": "psi"}
